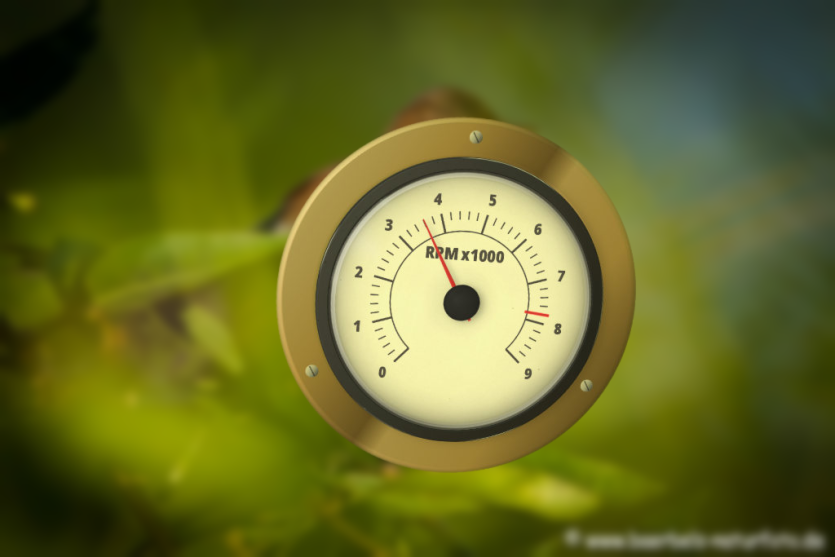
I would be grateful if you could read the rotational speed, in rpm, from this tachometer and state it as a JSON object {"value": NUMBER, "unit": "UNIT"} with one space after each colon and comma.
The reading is {"value": 3600, "unit": "rpm"}
